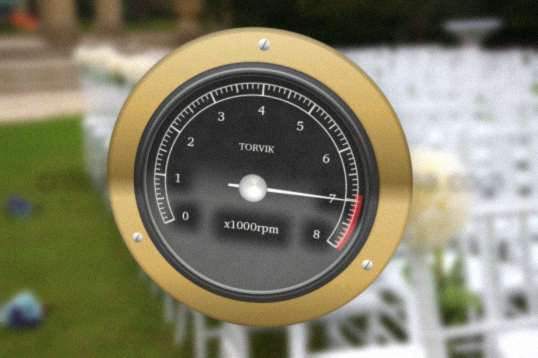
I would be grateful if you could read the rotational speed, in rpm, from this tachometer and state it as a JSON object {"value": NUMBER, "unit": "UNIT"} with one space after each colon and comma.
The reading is {"value": 7000, "unit": "rpm"}
